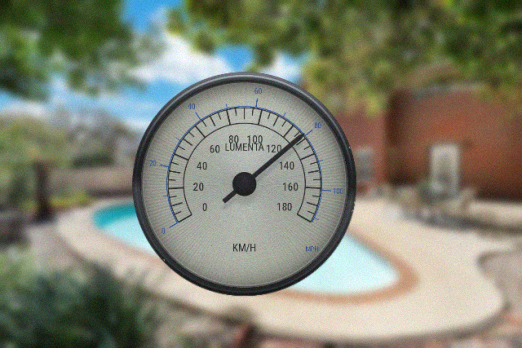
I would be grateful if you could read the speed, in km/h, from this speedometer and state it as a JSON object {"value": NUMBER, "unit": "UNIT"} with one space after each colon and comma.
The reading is {"value": 127.5, "unit": "km/h"}
